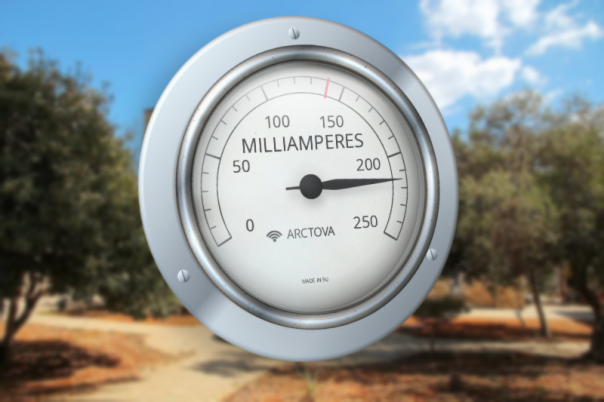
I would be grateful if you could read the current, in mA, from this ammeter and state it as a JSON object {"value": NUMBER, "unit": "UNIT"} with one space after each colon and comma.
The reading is {"value": 215, "unit": "mA"}
